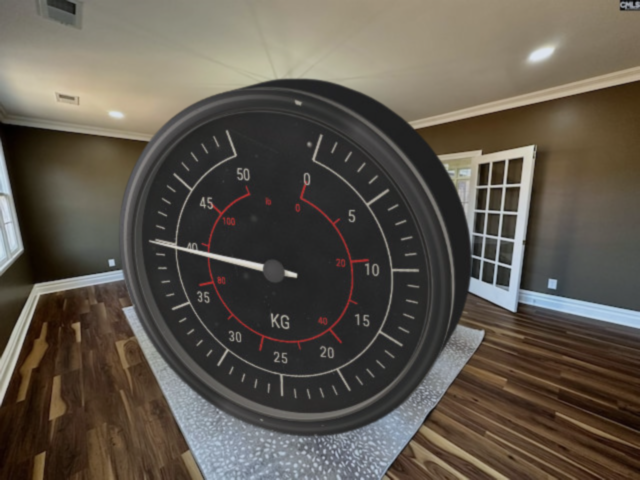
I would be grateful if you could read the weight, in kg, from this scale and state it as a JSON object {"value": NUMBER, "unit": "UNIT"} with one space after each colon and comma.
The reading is {"value": 40, "unit": "kg"}
